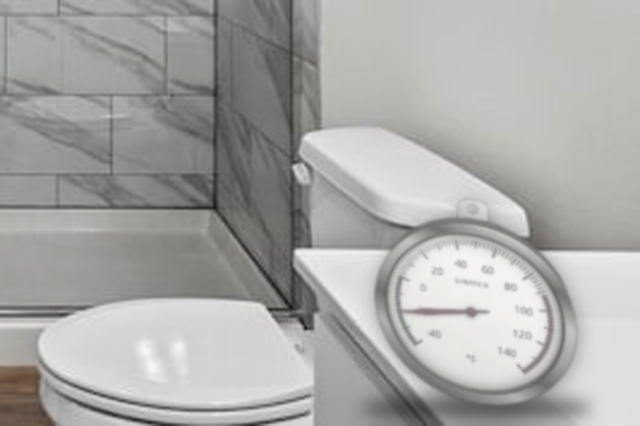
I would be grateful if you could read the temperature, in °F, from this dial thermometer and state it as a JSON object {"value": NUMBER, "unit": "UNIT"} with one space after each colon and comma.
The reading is {"value": -20, "unit": "°F"}
